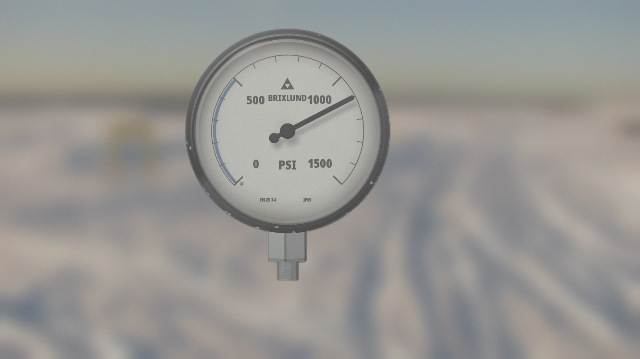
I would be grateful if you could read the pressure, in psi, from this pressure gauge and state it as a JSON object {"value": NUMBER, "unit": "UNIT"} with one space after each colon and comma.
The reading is {"value": 1100, "unit": "psi"}
